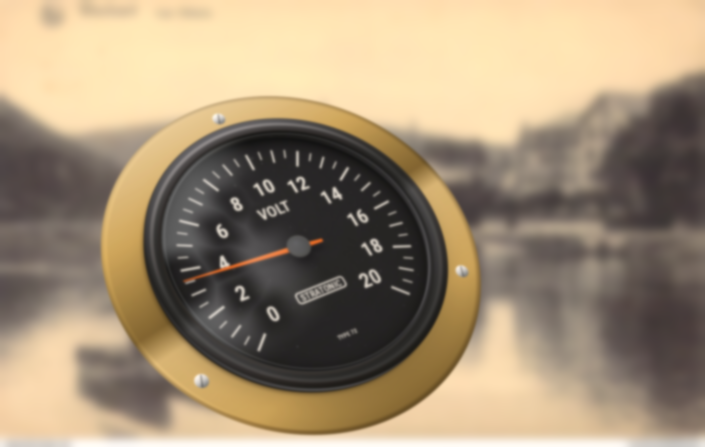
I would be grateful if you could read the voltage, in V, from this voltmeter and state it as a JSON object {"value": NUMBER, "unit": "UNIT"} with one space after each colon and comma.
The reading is {"value": 3.5, "unit": "V"}
